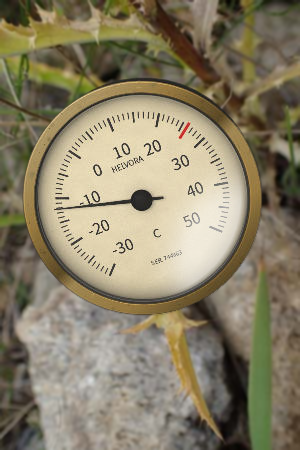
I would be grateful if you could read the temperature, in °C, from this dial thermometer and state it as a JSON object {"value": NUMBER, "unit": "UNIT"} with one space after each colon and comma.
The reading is {"value": -12, "unit": "°C"}
